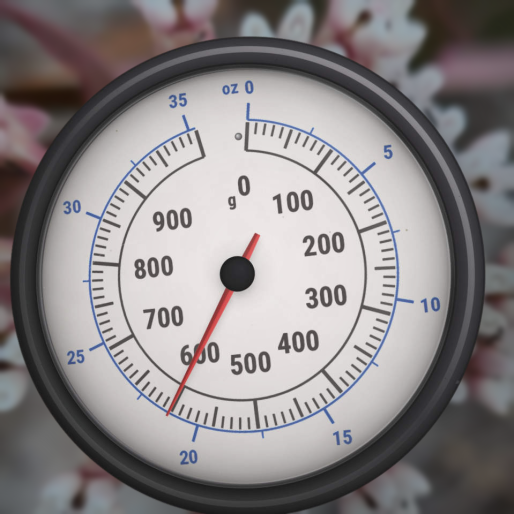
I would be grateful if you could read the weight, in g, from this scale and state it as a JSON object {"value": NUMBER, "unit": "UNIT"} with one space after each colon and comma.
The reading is {"value": 600, "unit": "g"}
